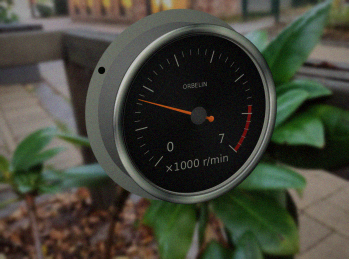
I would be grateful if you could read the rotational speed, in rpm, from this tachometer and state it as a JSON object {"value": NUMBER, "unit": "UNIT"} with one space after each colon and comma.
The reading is {"value": 1700, "unit": "rpm"}
